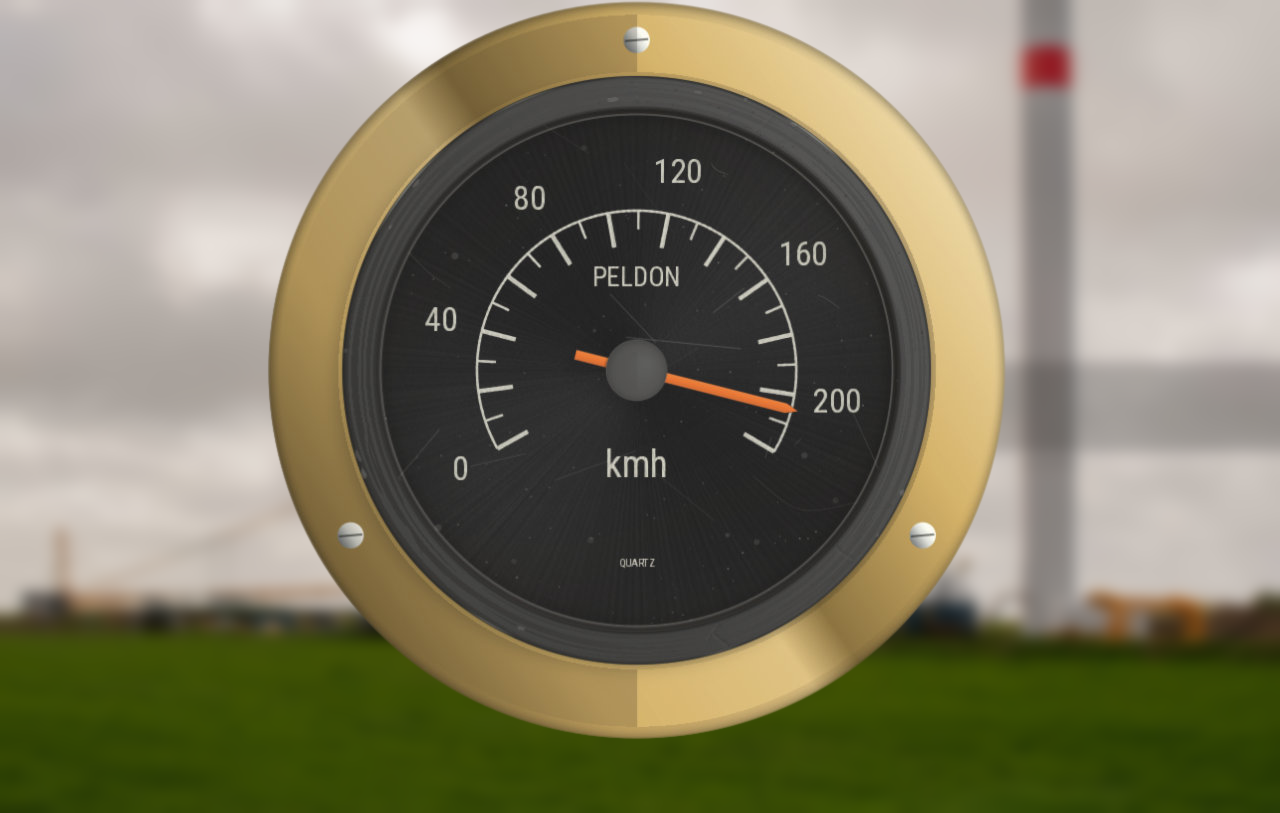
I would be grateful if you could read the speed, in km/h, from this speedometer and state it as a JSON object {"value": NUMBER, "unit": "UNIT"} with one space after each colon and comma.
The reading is {"value": 205, "unit": "km/h"}
